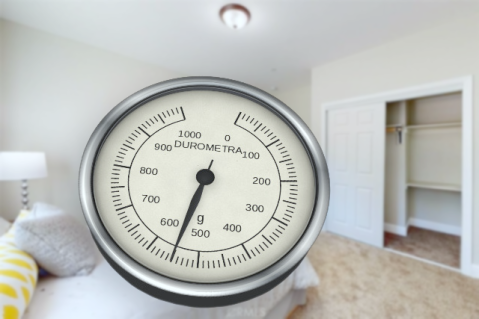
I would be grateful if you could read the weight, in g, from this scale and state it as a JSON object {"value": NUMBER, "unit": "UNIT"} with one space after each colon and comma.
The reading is {"value": 550, "unit": "g"}
